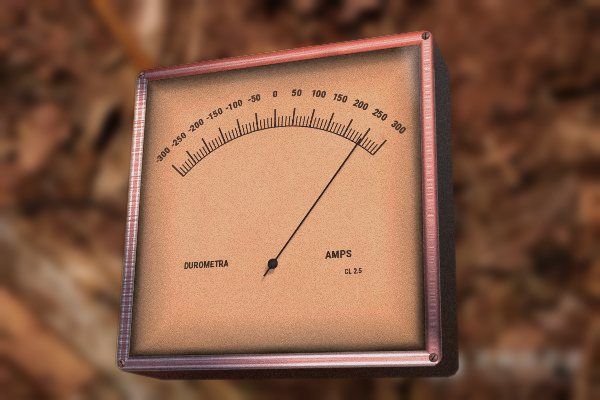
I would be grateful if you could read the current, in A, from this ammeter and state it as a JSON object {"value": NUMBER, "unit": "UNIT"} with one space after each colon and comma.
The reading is {"value": 250, "unit": "A"}
